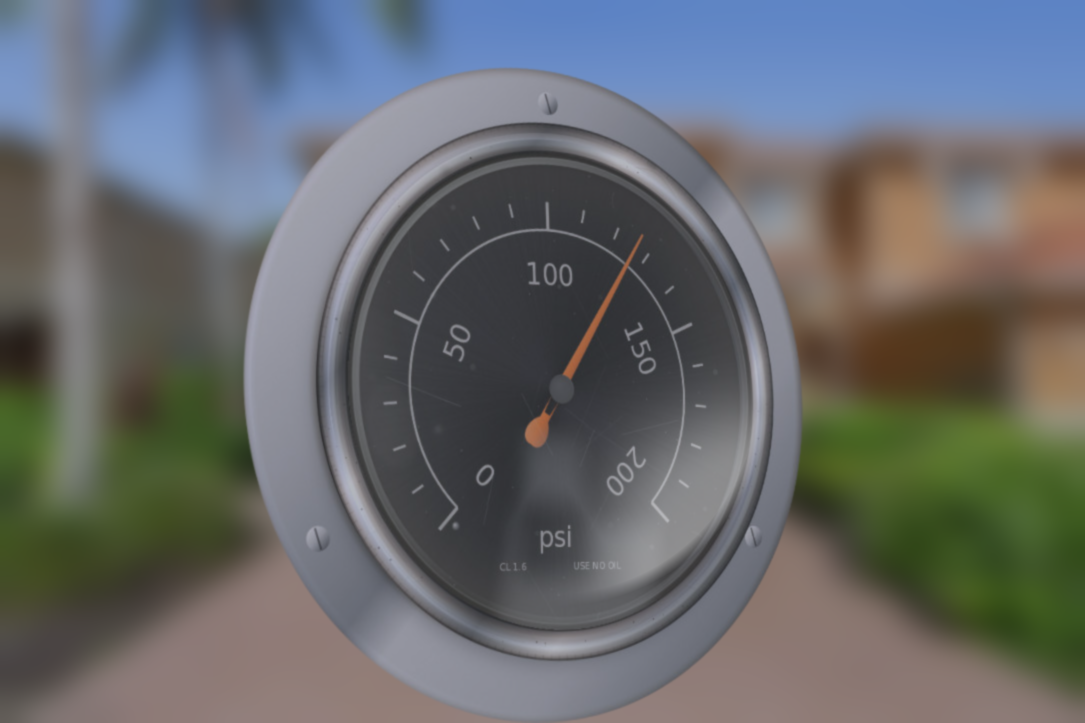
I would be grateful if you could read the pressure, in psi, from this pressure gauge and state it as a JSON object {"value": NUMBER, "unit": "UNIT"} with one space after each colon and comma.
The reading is {"value": 125, "unit": "psi"}
